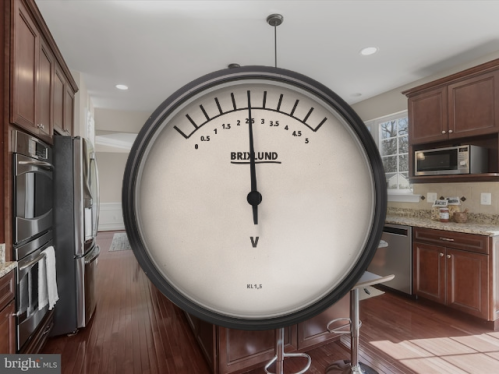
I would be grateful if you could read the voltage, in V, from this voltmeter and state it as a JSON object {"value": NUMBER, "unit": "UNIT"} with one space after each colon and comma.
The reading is {"value": 2.5, "unit": "V"}
